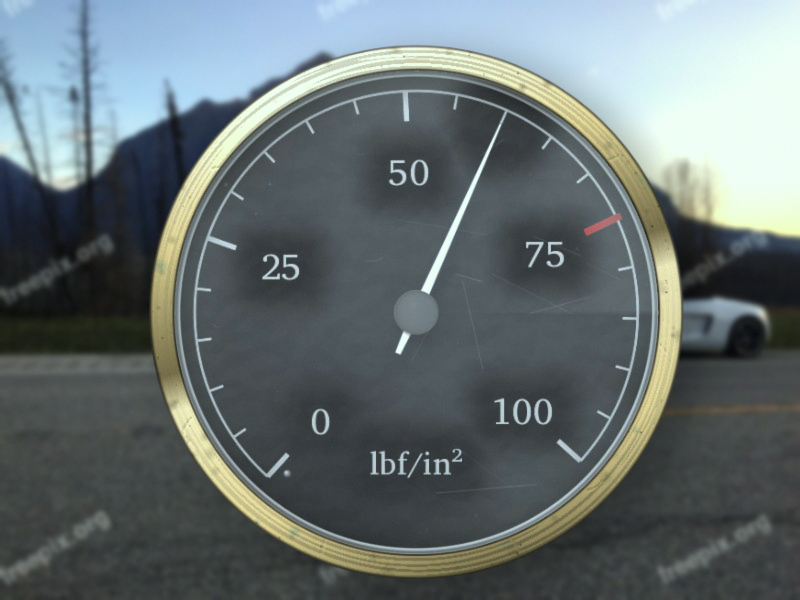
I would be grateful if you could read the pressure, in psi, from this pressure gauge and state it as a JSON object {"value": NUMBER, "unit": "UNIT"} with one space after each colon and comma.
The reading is {"value": 60, "unit": "psi"}
